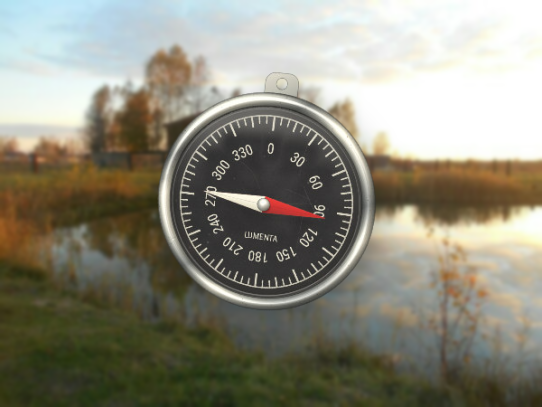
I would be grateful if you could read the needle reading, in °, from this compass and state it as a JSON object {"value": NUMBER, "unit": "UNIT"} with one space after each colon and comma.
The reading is {"value": 95, "unit": "°"}
